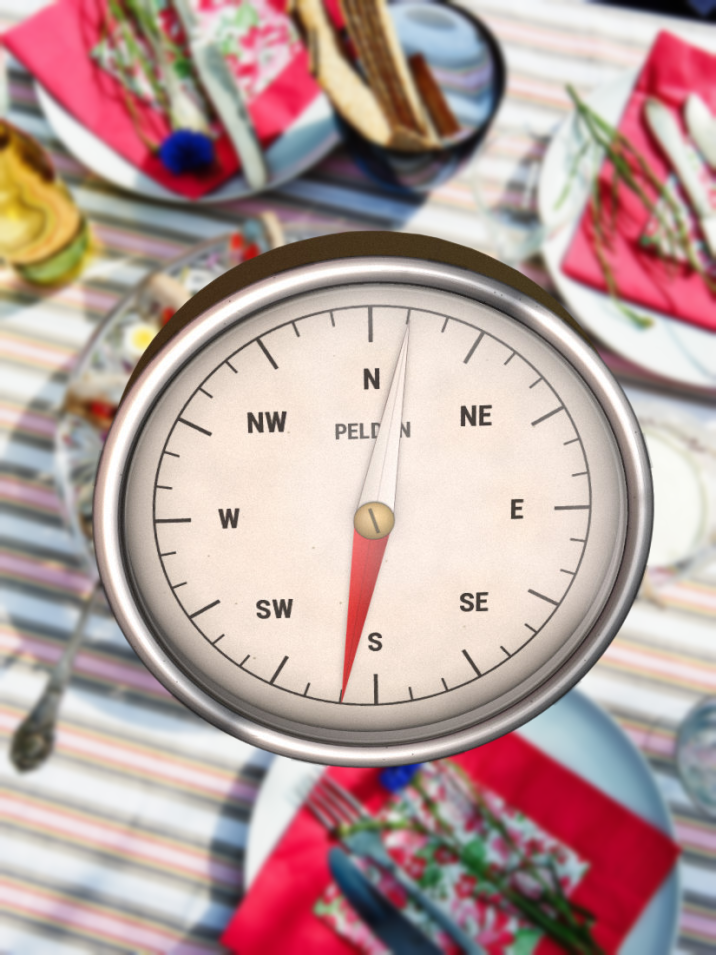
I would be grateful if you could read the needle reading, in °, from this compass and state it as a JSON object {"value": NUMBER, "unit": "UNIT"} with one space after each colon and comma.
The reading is {"value": 190, "unit": "°"}
